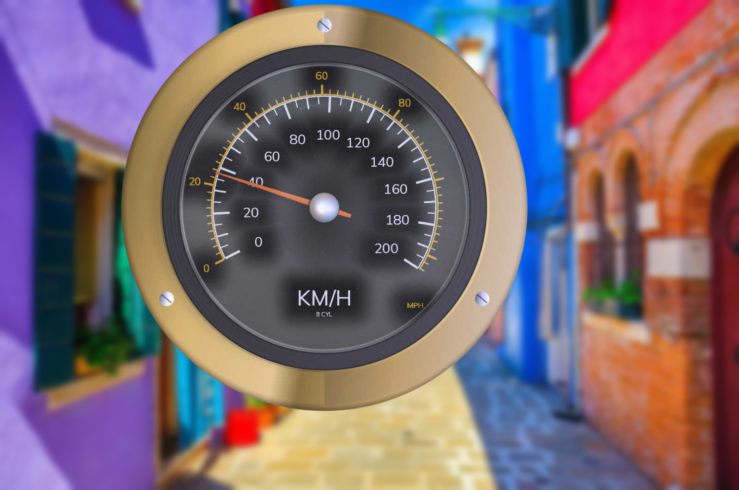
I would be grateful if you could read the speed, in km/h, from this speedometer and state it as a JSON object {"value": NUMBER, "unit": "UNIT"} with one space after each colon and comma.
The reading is {"value": 37.5, "unit": "km/h"}
